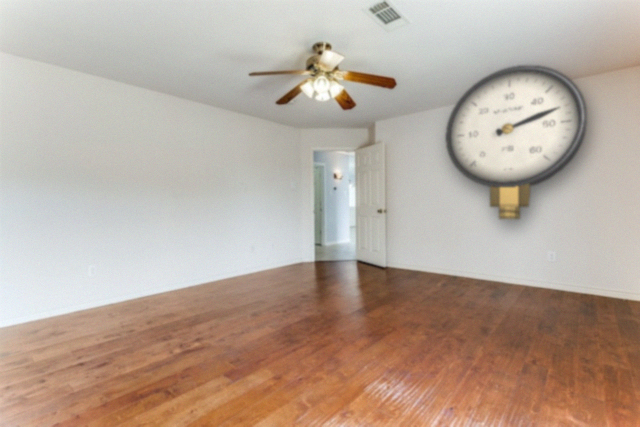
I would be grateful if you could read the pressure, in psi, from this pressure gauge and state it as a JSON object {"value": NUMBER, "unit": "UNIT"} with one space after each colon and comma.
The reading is {"value": 46, "unit": "psi"}
